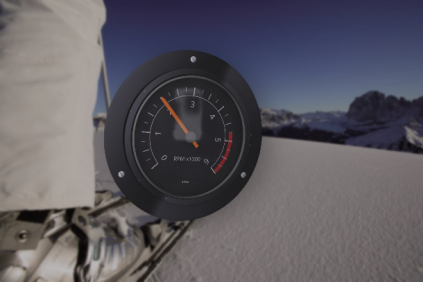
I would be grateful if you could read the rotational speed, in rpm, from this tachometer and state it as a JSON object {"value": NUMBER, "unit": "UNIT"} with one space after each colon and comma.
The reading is {"value": 2000, "unit": "rpm"}
